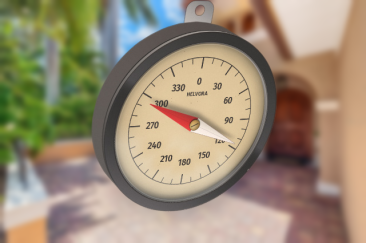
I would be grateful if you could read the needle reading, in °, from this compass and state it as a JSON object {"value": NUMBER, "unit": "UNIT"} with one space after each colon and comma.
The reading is {"value": 295, "unit": "°"}
